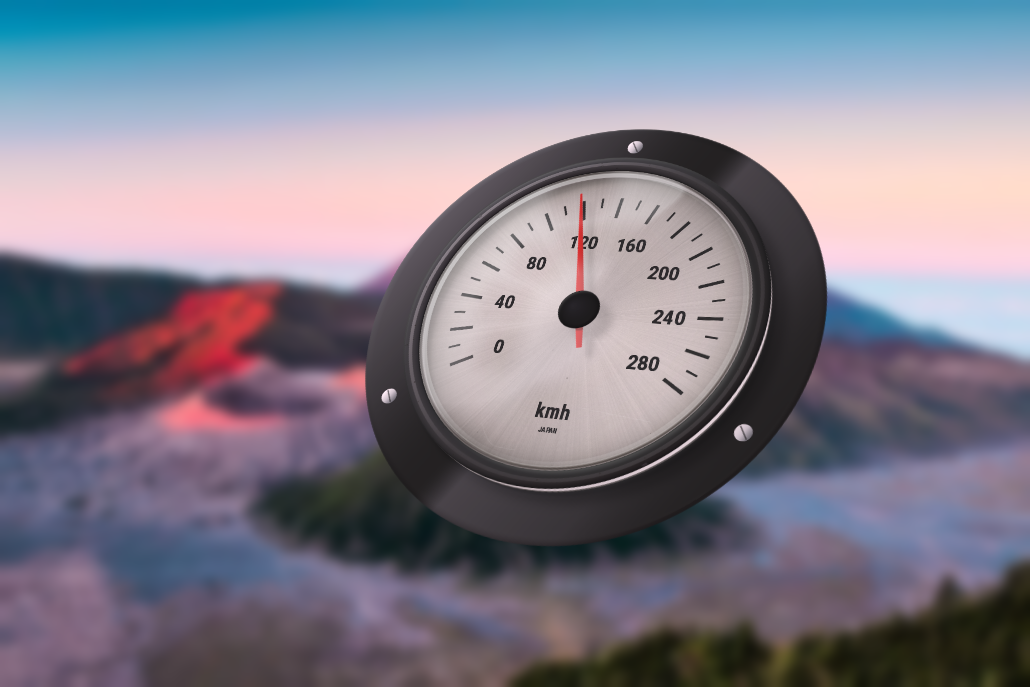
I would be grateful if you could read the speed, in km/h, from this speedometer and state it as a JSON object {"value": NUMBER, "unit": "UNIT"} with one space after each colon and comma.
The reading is {"value": 120, "unit": "km/h"}
